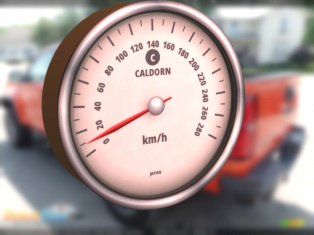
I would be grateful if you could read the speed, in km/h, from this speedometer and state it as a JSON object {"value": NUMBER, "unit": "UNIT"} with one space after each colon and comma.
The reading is {"value": 10, "unit": "km/h"}
